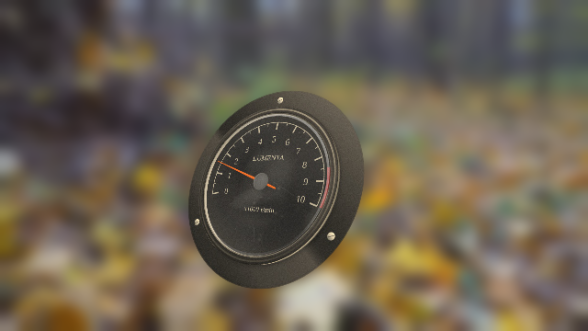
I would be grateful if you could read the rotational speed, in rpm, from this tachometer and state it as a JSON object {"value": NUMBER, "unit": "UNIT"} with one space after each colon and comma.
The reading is {"value": 1500, "unit": "rpm"}
